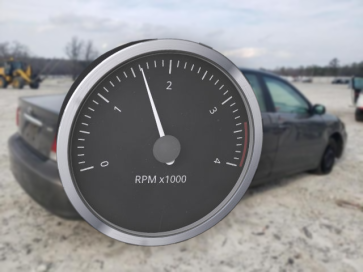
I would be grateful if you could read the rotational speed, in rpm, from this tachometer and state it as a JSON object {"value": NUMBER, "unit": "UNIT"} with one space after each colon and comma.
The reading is {"value": 1600, "unit": "rpm"}
